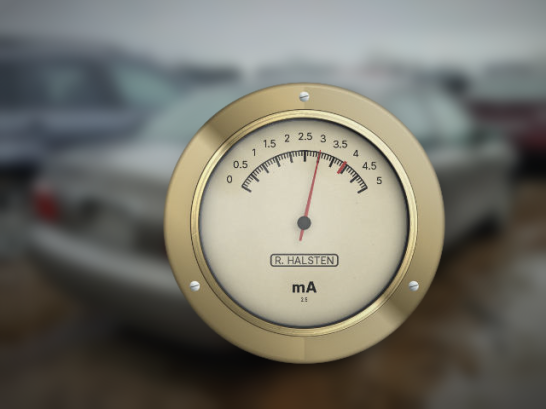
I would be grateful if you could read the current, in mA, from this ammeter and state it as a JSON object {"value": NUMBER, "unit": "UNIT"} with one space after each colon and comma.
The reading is {"value": 3, "unit": "mA"}
